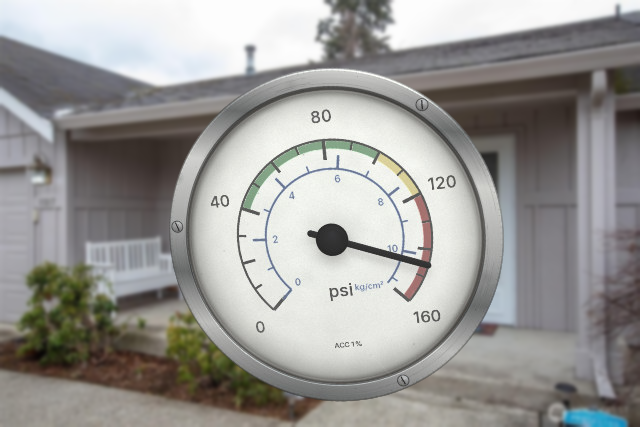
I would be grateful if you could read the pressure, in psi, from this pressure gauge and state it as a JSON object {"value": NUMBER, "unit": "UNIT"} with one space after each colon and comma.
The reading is {"value": 145, "unit": "psi"}
